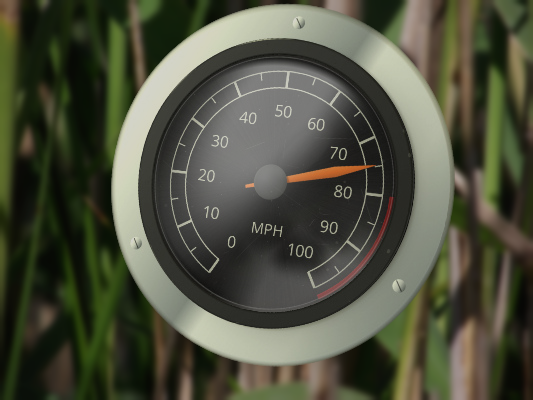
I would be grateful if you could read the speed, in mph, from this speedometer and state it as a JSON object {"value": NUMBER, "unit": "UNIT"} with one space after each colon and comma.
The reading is {"value": 75, "unit": "mph"}
